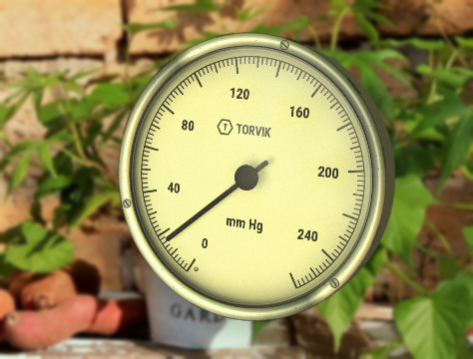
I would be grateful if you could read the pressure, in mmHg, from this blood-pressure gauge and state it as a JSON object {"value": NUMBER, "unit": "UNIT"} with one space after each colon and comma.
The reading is {"value": 16, "unit": "mmHg"}
